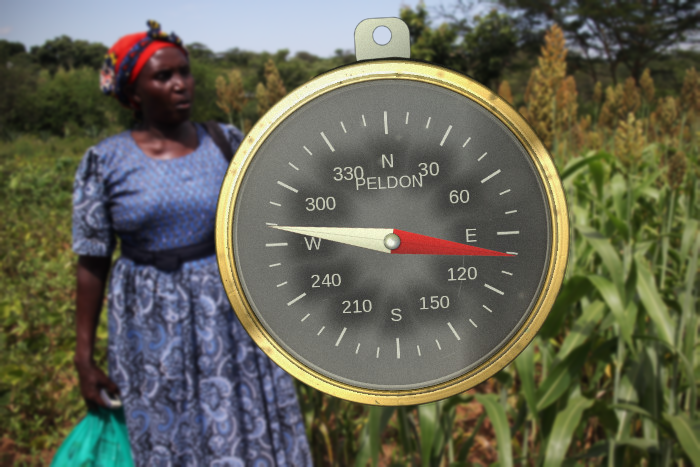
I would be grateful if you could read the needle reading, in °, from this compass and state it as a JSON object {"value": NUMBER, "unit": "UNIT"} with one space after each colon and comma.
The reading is {"value": 100, "unit": "°"}
